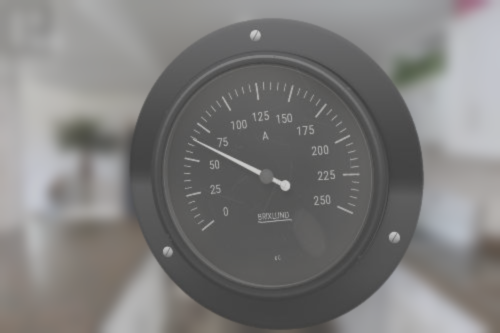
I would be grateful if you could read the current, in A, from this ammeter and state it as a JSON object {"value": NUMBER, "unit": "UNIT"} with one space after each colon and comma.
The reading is {"value": 65, "unit": "A"}
